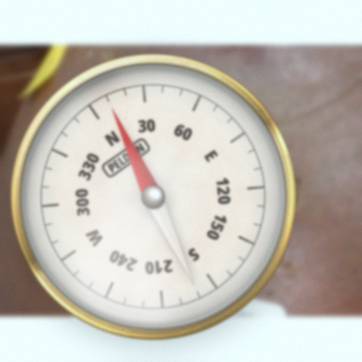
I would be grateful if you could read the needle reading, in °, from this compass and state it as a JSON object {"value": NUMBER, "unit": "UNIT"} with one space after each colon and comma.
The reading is {"value": 10, "unit": "°"}
